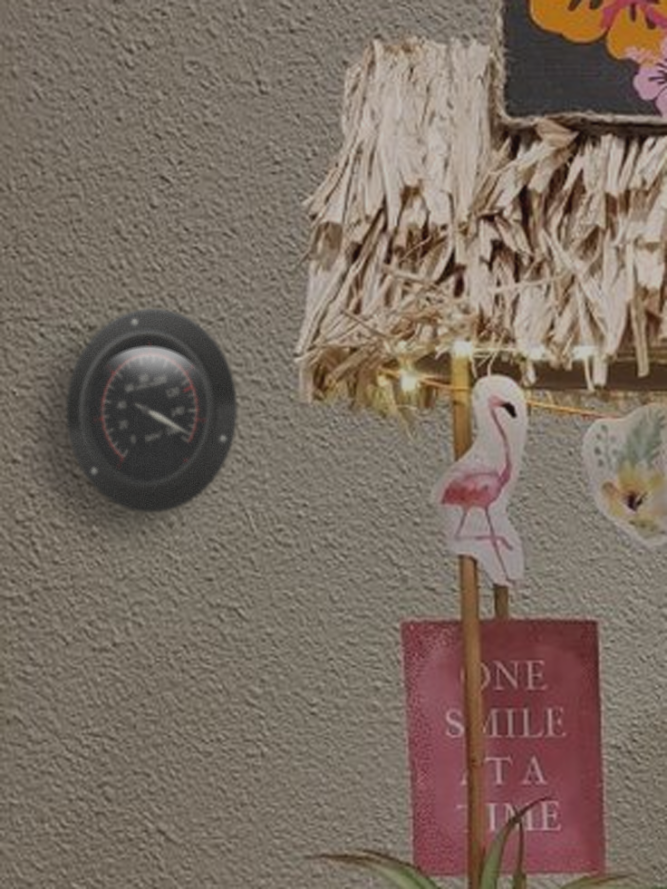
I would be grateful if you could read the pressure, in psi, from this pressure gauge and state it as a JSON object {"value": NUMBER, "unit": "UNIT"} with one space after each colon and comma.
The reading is {"value": 155, "unit": "psi"}
